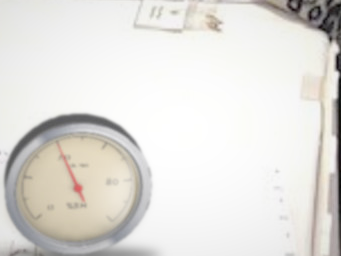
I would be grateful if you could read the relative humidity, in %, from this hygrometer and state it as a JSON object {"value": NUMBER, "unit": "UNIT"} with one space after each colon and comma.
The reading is {"value": 40, "unit": "%"}
